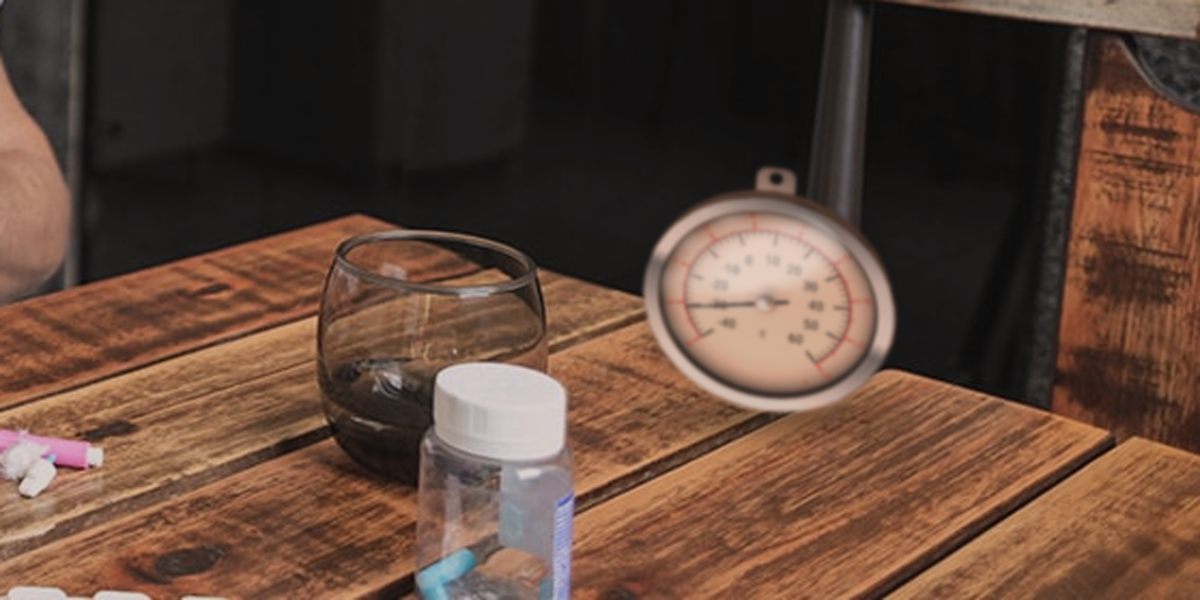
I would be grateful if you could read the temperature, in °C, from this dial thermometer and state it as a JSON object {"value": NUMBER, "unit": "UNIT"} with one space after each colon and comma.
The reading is {"value": -30, "unit": "°C"}
